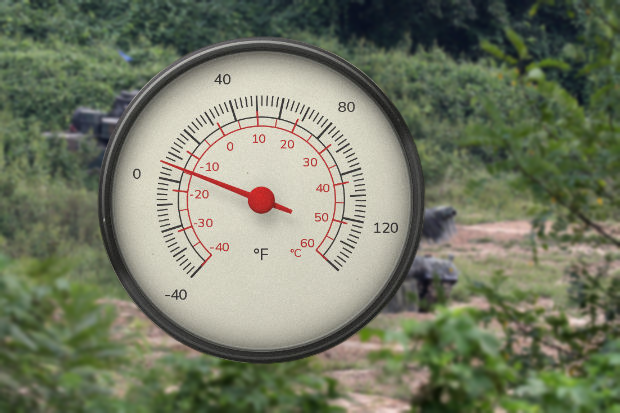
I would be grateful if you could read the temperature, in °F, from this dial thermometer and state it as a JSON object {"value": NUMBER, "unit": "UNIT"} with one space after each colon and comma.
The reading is {"value": 6, "unit": "°F"}
